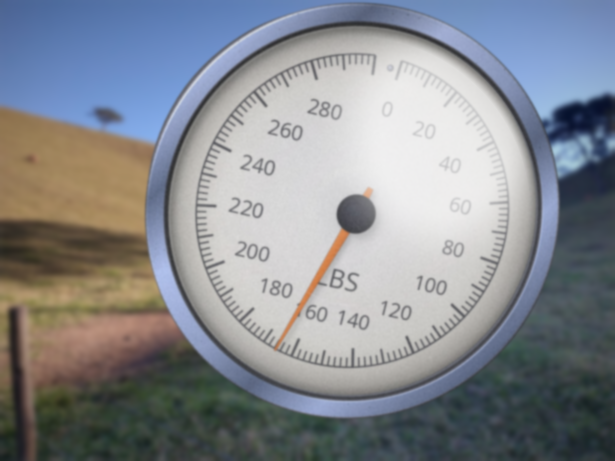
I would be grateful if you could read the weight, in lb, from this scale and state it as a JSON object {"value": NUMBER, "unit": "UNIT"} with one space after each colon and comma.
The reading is {"value": 166, "unit": "lb"}
